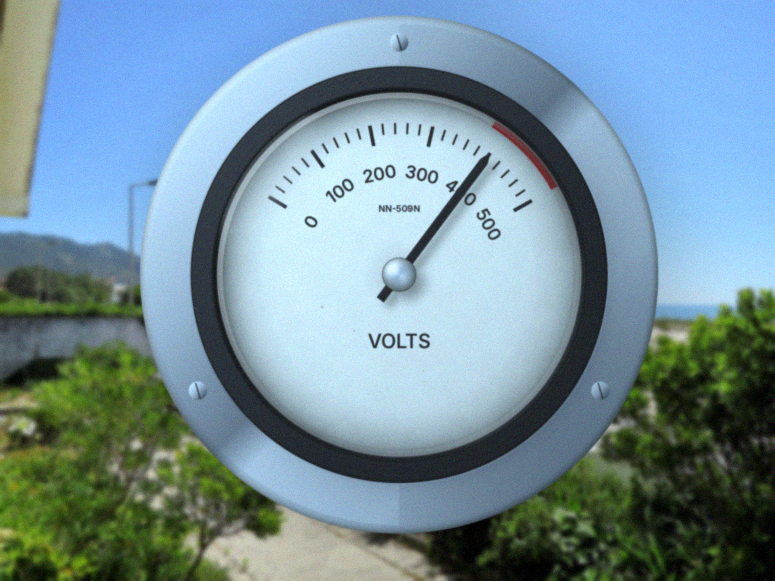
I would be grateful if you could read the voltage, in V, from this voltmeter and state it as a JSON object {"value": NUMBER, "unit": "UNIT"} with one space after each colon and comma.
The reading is {"value": 400, "unit": "V"}
